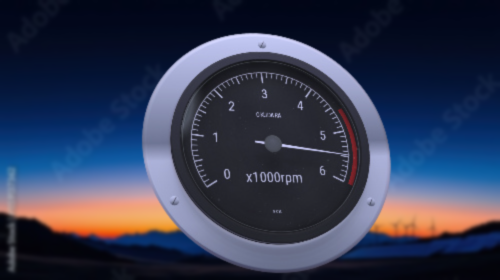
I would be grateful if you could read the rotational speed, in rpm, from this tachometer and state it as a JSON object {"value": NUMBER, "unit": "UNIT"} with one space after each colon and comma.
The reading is {"value": 5500, "unit": "rpm"}
